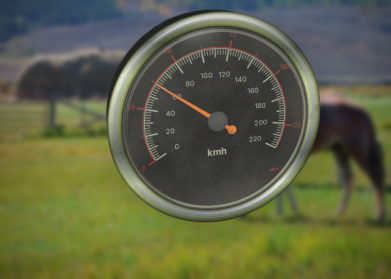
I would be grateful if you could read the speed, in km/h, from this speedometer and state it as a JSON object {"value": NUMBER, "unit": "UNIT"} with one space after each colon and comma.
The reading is {"value": 60, "unit": "km/h"}
